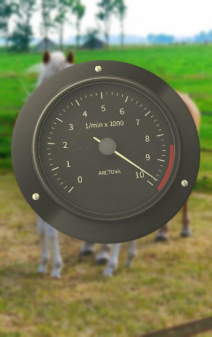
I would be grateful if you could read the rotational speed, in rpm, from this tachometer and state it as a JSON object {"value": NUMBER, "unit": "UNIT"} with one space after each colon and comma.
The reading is {"value": 9800, "unit": "rpm"}
